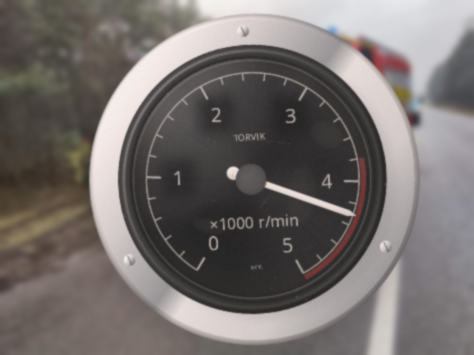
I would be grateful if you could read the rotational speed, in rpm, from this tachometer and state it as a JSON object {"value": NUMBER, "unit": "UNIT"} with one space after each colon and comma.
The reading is {"value": 4300, "unit": "rpm"}
